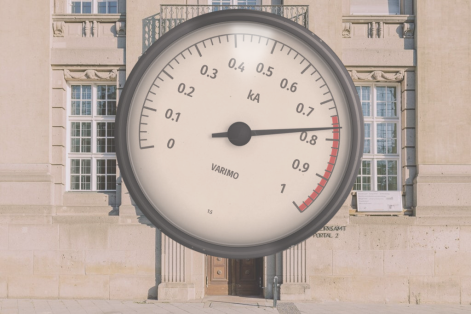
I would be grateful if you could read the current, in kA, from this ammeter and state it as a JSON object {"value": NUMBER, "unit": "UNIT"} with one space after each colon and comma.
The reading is {"value": 0.77, "unit": "kA"}
